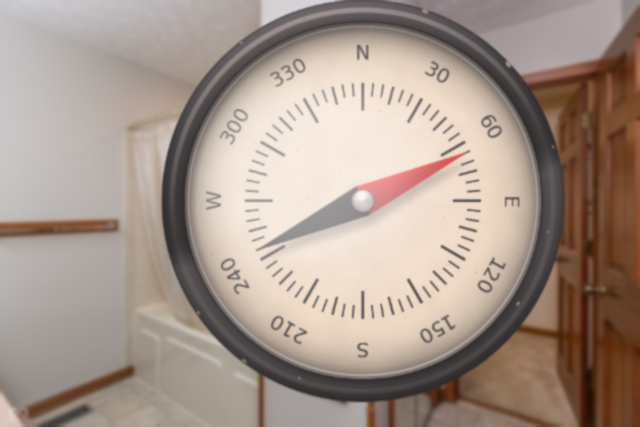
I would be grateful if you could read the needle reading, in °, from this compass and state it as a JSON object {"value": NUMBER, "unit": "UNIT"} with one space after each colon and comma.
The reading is {"value": 65, "unit": "°"}
